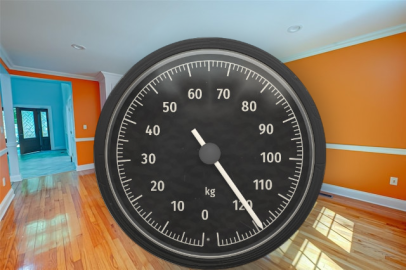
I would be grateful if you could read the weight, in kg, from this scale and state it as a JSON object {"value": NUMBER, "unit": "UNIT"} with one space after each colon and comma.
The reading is {"value": 119, "unit": "kg"}
